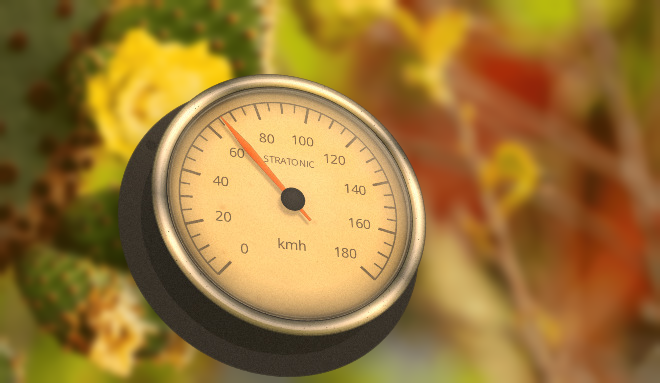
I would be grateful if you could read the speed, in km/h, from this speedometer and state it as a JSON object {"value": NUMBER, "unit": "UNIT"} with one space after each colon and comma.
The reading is {"value": 65, "unit": "km/h"}
